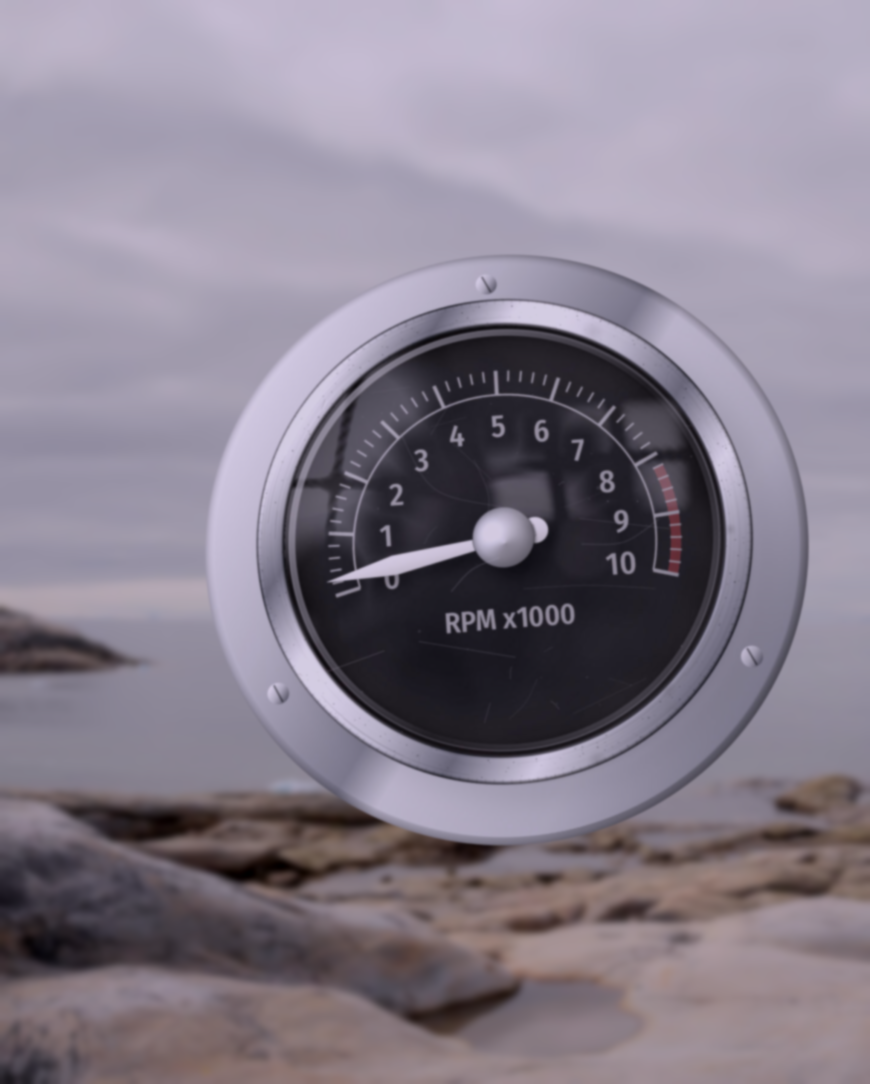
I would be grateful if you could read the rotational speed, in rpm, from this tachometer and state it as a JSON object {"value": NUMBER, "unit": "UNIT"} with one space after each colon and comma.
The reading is {"value": 200, "unit": "rpm"}
